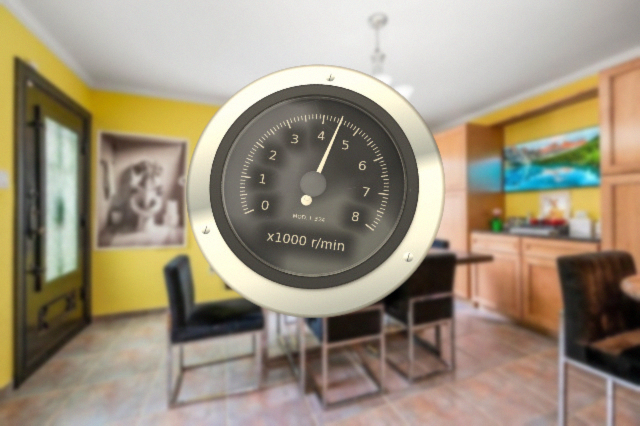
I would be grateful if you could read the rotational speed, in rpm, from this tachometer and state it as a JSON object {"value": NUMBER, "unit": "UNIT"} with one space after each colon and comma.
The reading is {"value": 4500, "unit": "rpm"}
